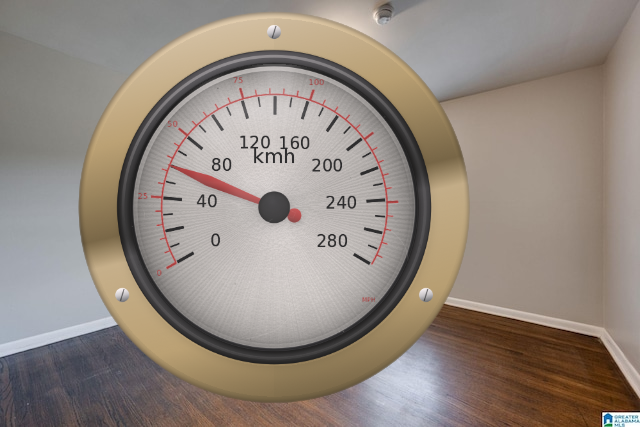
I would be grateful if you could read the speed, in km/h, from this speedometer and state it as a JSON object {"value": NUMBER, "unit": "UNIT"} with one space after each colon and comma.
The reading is {"value": 60, "unit": "km/h"}
